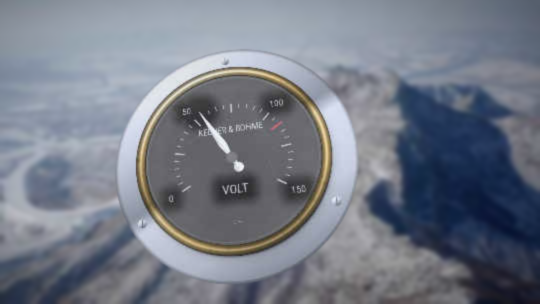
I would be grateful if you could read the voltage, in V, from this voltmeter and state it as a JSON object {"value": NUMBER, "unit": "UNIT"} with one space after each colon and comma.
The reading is {"value": 55, "unit": "V"}
